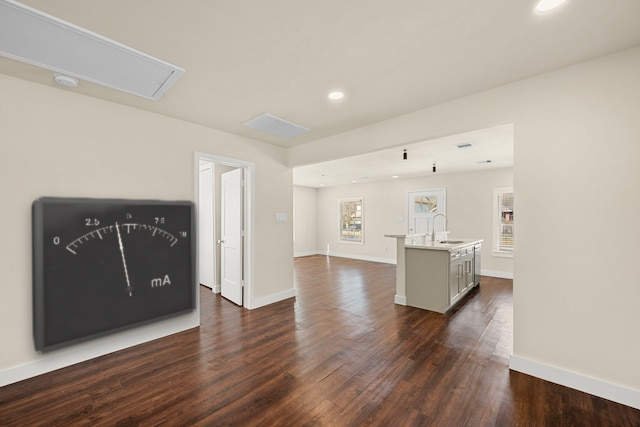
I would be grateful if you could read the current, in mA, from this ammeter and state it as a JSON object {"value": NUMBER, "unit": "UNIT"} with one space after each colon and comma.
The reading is {"value": 4, "unit": "mA"}
